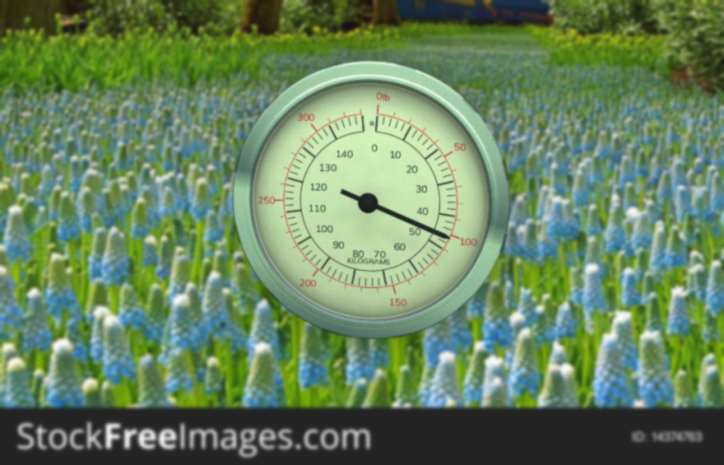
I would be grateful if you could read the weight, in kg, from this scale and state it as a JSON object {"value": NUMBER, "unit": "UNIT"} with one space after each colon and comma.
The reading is {"value": 46, "unit": "kg"}
